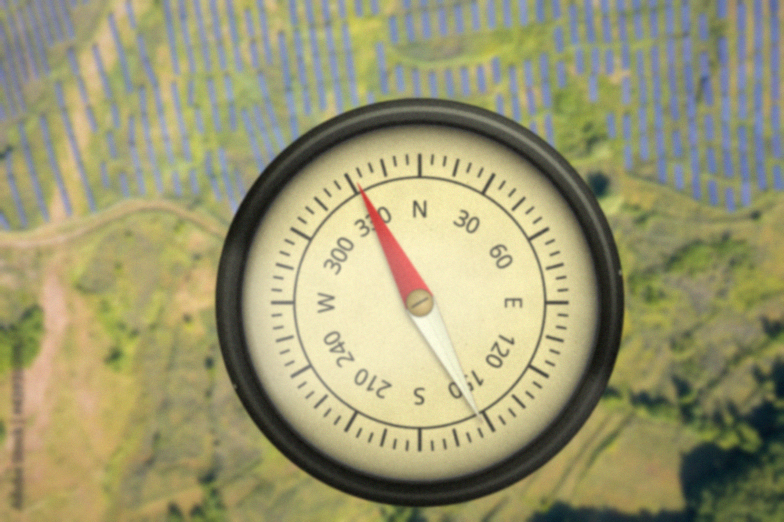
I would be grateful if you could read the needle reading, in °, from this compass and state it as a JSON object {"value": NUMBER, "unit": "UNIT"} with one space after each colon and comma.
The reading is {"value": 332.5, "unit": "°"}
